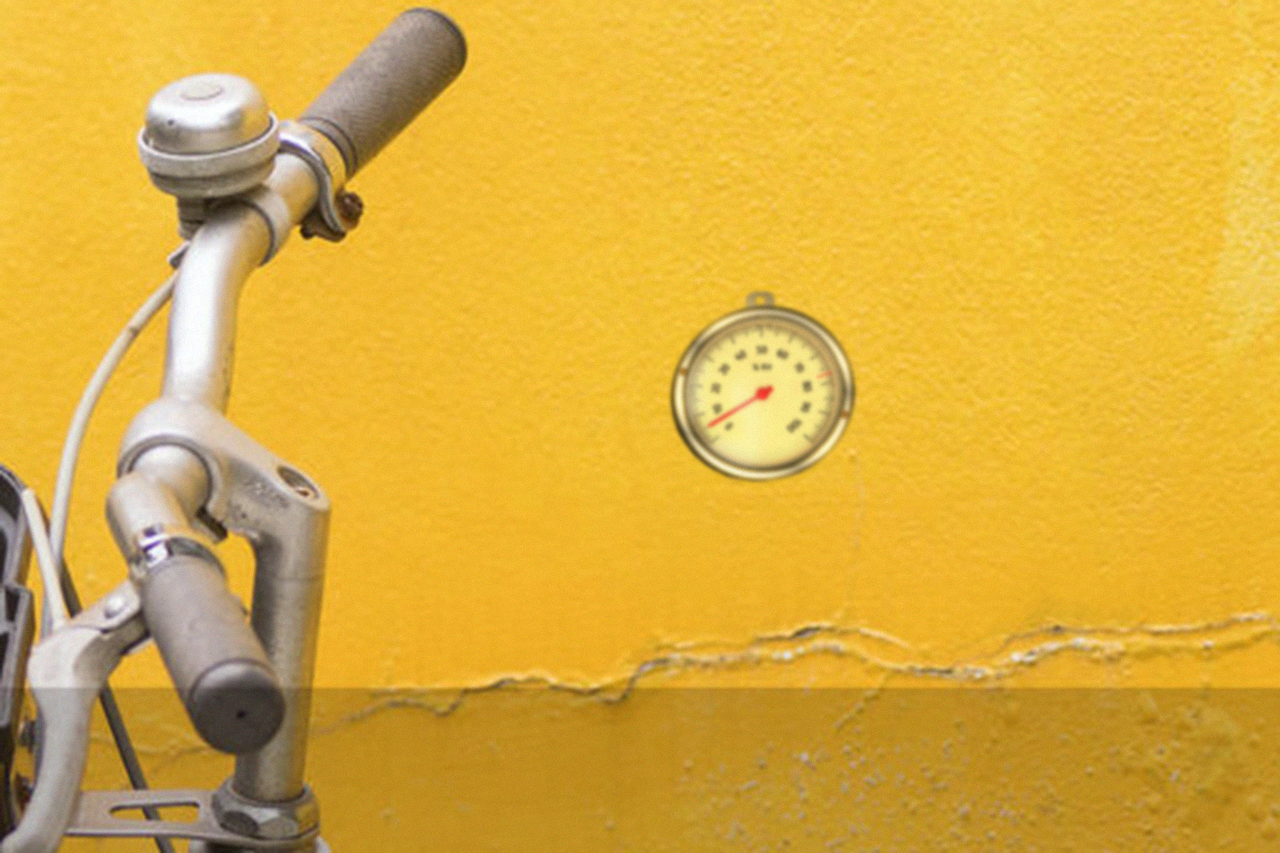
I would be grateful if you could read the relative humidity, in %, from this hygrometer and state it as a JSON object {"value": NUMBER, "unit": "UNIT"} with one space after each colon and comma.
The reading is {"value": 5, "unit": "%"}
